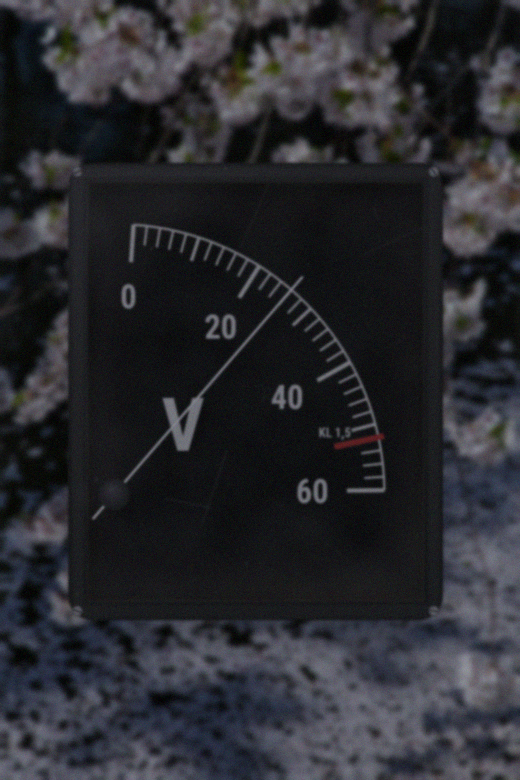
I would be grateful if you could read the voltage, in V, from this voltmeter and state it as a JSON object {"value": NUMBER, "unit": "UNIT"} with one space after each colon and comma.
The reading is {"value": 26, "unit": "V"}
